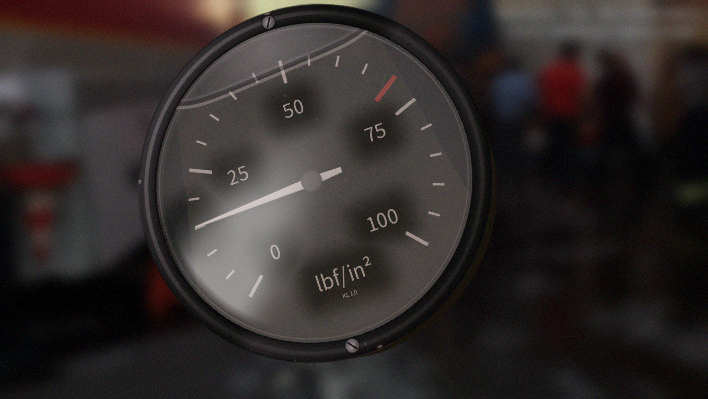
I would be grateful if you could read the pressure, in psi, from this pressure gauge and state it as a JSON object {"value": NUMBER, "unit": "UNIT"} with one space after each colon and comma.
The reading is {"value": 15, "unit": "psi"}
